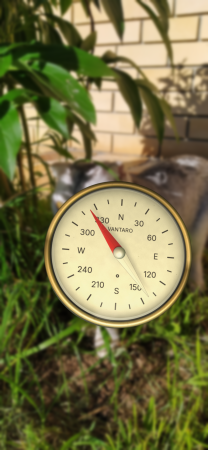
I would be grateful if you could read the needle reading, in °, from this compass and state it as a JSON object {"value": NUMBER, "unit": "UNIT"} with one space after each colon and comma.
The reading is {"value": 322.5, "unit": "°"}
